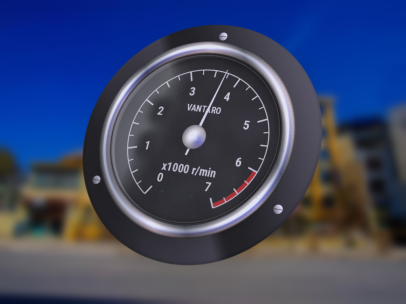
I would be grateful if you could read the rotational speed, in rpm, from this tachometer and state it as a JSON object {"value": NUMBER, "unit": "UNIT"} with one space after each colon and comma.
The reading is {"value": 3750, "unit": "rpm"}
